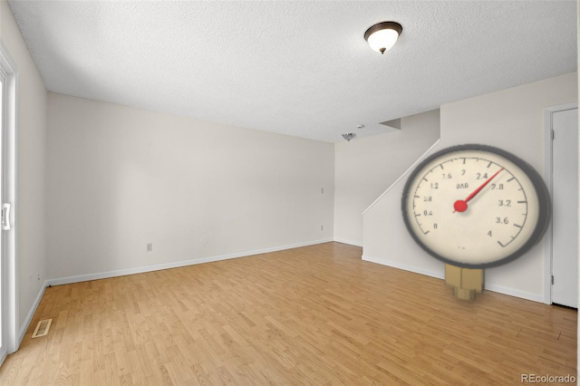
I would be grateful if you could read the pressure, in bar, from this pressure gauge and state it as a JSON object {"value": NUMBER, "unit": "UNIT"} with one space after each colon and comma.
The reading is {"value": 2.6, "unit": "bar"}
